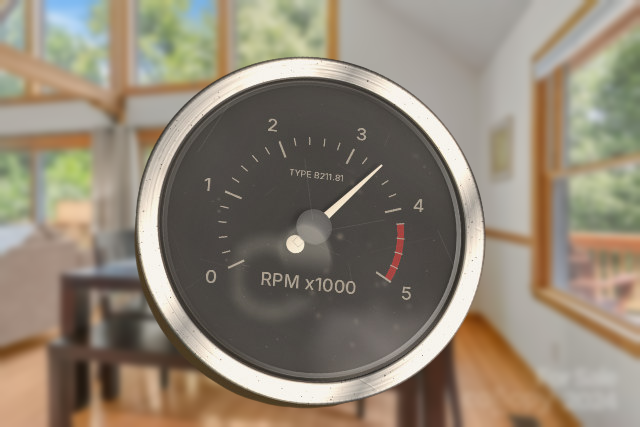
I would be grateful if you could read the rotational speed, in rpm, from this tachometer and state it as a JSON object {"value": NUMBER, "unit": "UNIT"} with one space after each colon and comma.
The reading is {"value": 3400, "unit": "rpm"}
